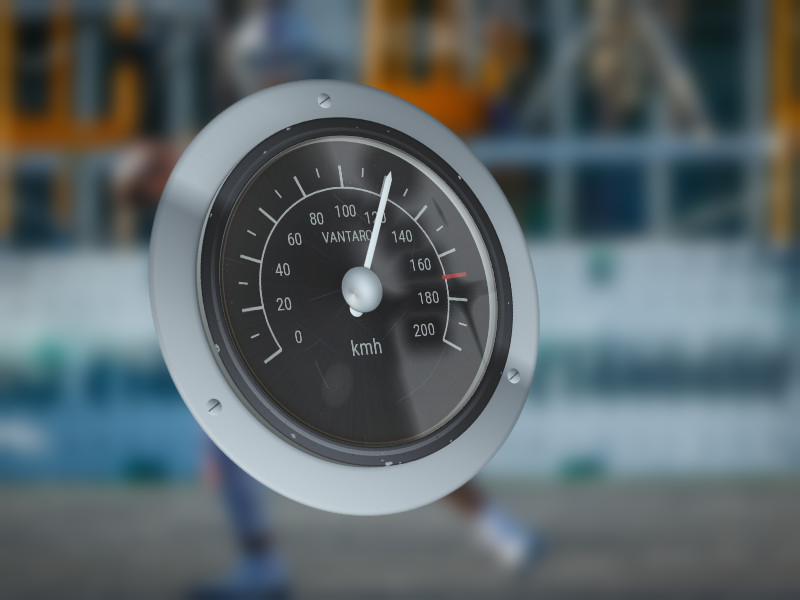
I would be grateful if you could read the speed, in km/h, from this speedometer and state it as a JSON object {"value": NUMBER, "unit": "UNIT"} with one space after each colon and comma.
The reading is {"value": 120, "unit": "km/h"}
